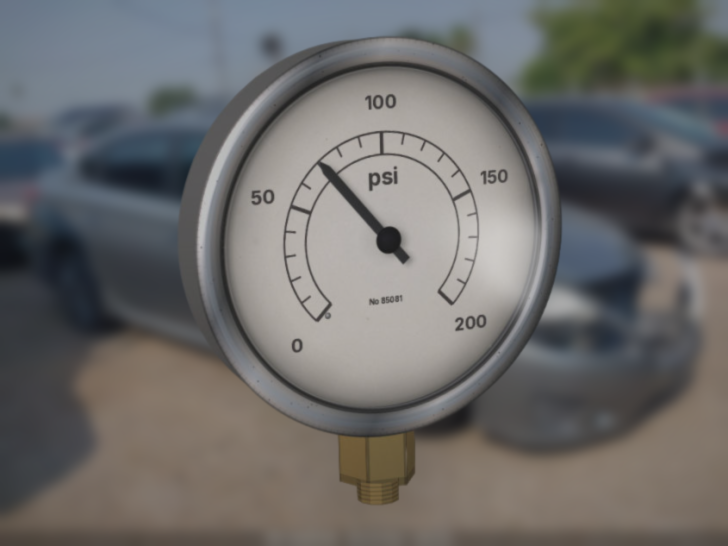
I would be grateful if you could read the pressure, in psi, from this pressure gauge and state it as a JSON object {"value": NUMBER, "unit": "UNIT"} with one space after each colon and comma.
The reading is {"value": 70, "unit": "psi"}
